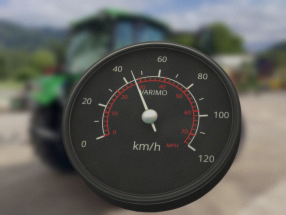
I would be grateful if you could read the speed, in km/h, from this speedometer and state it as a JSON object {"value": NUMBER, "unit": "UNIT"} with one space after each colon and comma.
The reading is {"value": 45, "unit": "km/h"}
